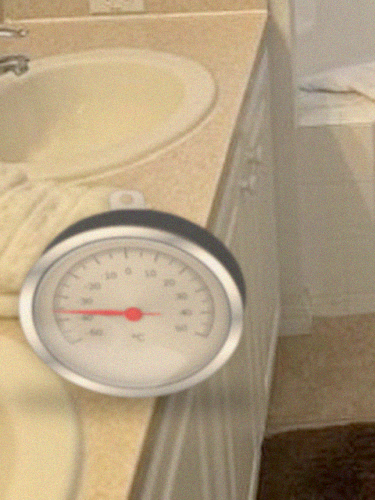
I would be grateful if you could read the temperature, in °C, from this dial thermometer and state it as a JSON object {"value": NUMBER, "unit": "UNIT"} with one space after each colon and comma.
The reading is {"value": -35, "unit": "°C"}
